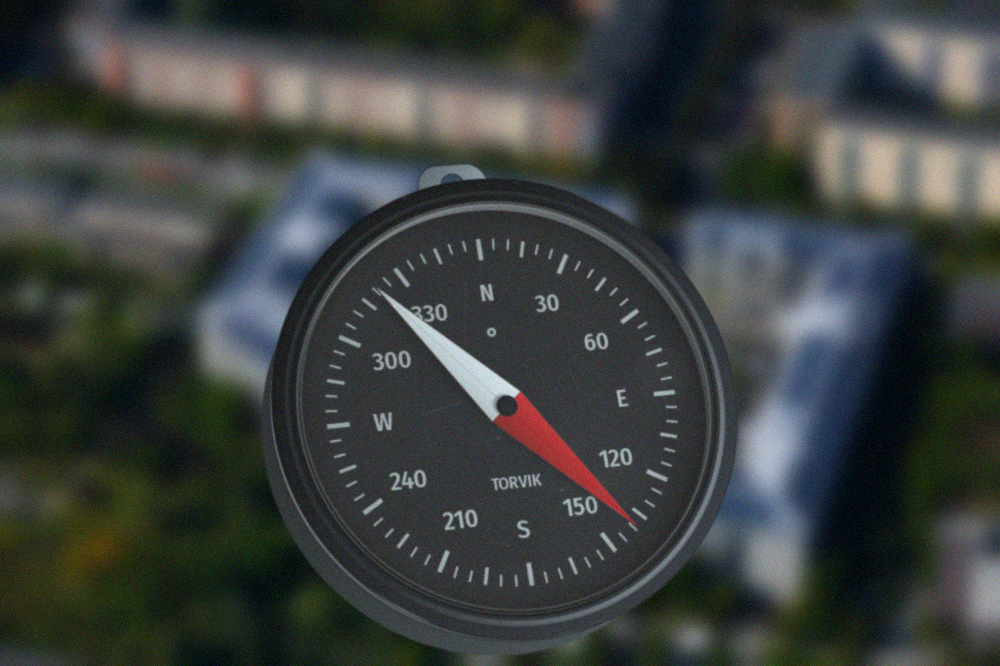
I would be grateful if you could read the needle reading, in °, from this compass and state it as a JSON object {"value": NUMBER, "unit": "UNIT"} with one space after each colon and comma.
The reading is {"value": 140, "unit": "°"}
